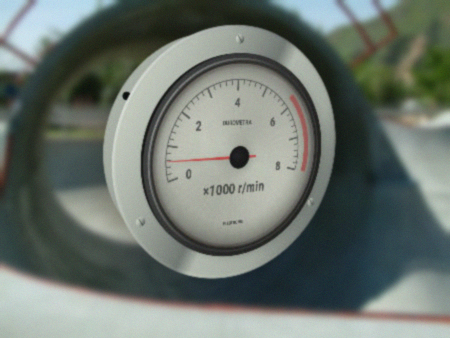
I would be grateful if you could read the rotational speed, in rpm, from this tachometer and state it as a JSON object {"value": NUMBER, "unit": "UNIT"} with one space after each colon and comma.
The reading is {"value": 600, "unit": "rpm"}
